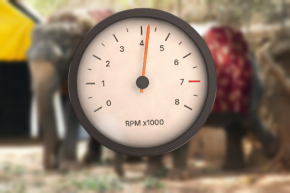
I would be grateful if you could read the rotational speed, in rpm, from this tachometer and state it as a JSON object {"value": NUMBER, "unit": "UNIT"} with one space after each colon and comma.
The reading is {"value": 4250, "unit": "rpm"}
